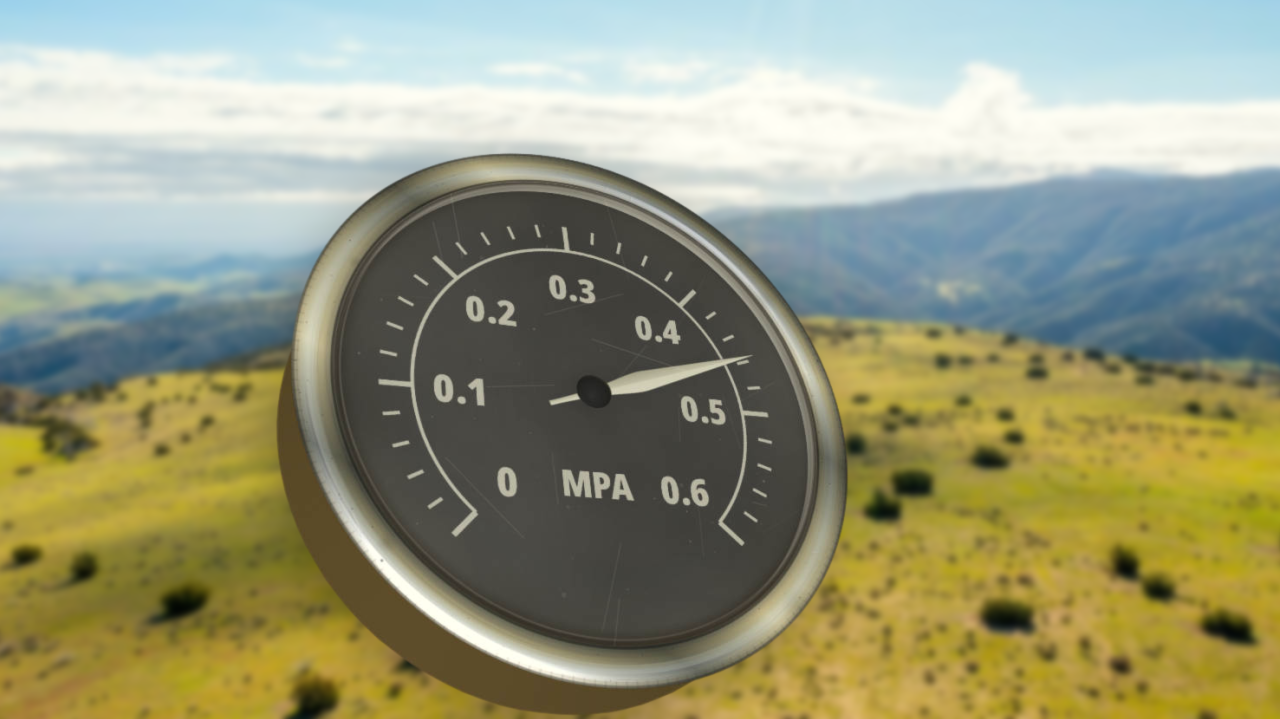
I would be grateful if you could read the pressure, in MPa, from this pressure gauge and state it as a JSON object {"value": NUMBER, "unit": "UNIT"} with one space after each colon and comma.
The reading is {"value": 0.46, "unit": "MPa"}
